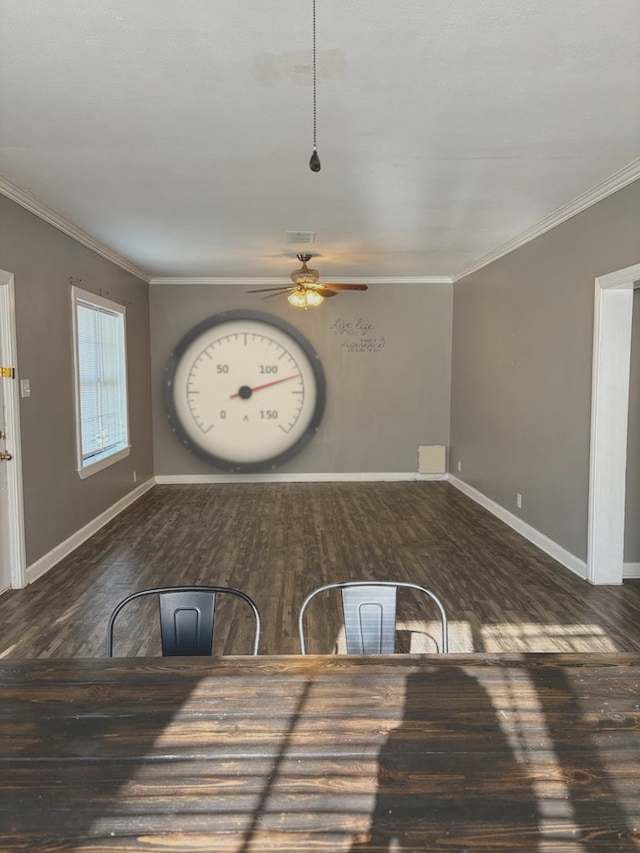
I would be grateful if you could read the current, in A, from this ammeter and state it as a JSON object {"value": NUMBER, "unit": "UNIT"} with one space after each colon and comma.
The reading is {"value": 115, "unit": "A"}
